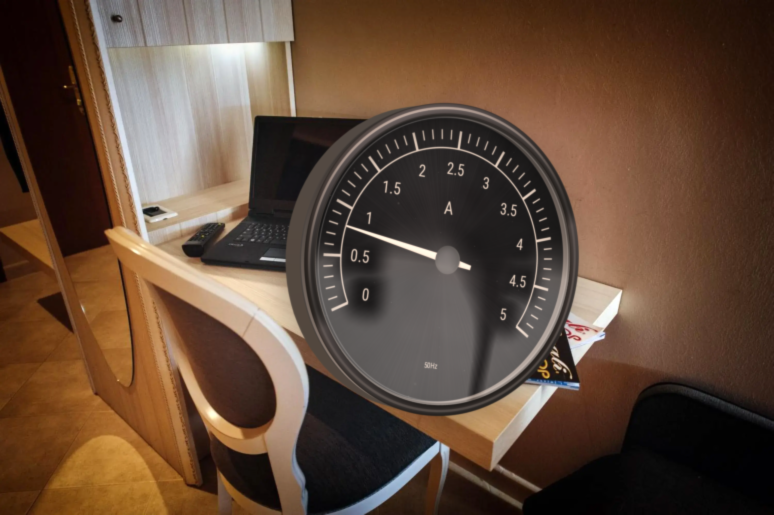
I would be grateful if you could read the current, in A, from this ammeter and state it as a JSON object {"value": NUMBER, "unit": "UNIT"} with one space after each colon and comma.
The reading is {"value": 0.8, "unit": "A"}
